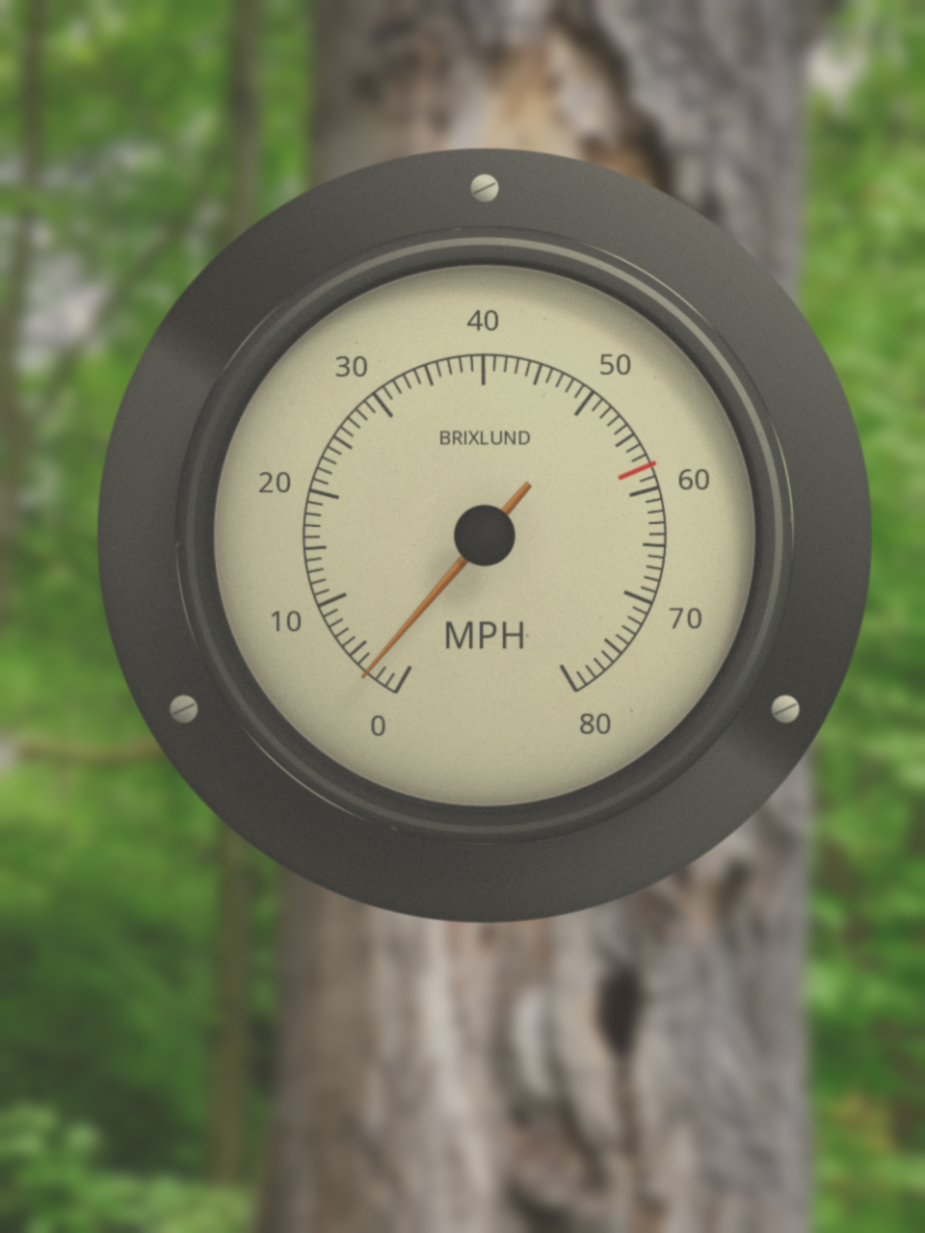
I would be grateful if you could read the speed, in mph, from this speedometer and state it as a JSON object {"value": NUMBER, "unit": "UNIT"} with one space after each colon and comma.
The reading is {"value": 3, "unit": "mph"}
